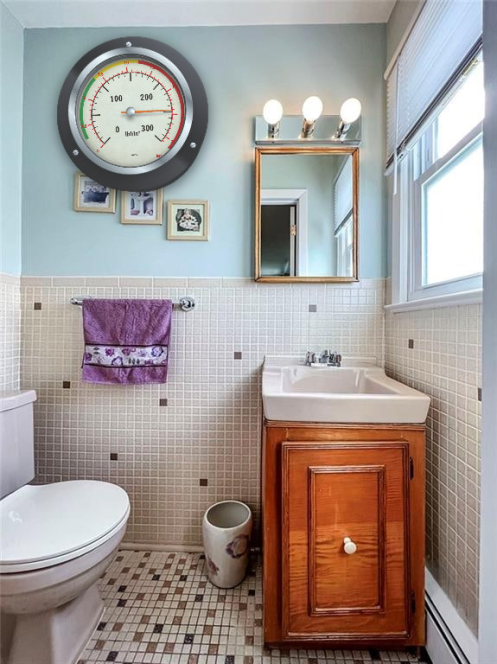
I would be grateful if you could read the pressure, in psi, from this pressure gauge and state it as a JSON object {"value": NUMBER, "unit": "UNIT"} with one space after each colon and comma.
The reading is {"value": 250, "unit": "psi"}
